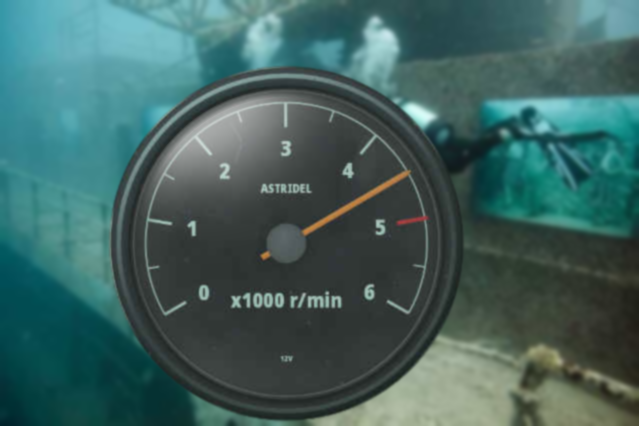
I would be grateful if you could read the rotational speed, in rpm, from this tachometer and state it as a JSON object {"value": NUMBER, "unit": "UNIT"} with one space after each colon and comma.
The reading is {"value": 4500, "unit": "rpm"}
